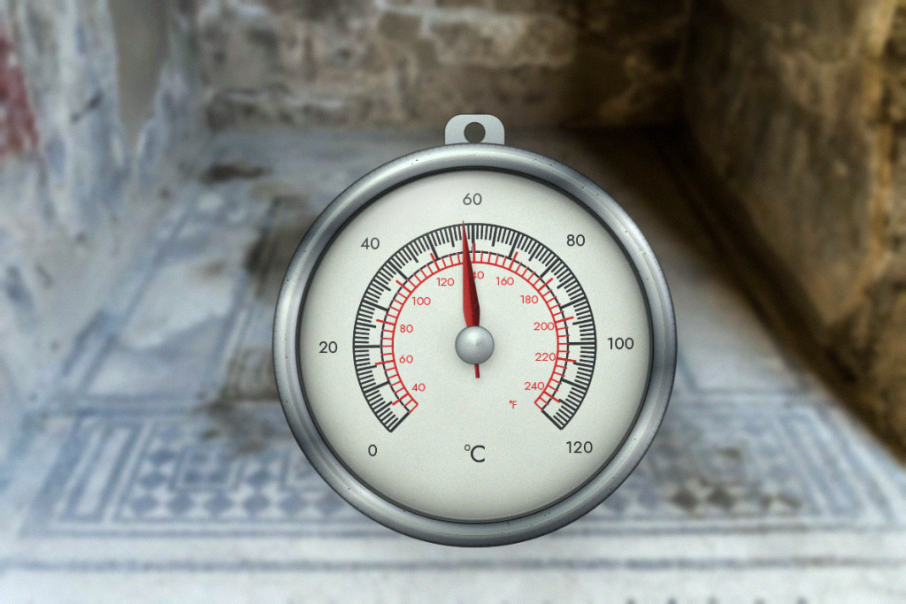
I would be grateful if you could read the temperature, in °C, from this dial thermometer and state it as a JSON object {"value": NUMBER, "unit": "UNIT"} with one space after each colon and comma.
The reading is {"value": 58, "unit": "°C"}
